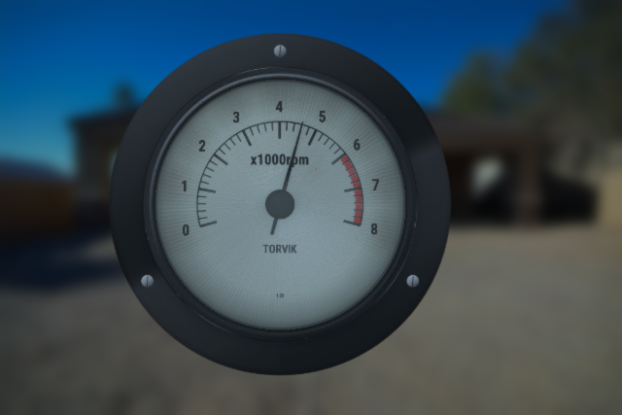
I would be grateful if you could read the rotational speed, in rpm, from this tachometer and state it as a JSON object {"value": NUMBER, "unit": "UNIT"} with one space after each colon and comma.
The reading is {"value": 4600, "unit": "rpm"}
